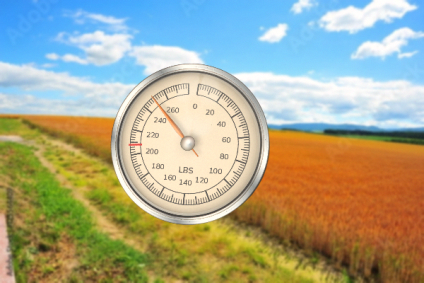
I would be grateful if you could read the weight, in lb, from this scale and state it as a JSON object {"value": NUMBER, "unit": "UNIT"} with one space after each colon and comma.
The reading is {"value": 250, "unit": "lb"}
